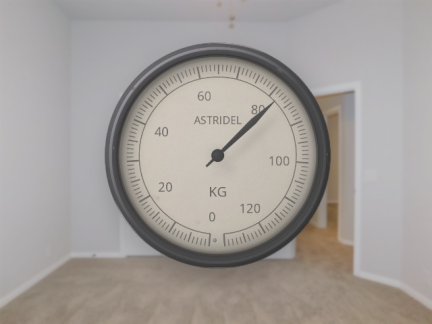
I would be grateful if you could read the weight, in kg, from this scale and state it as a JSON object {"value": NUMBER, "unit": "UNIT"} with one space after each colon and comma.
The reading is {"value": 82, "unit": "kg"}
